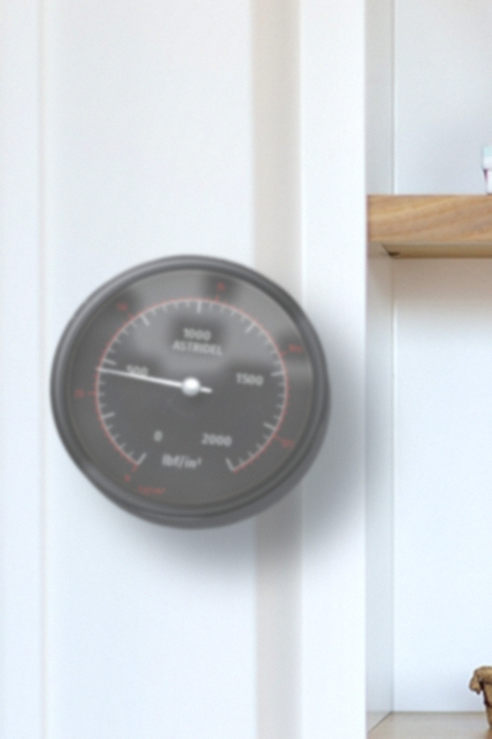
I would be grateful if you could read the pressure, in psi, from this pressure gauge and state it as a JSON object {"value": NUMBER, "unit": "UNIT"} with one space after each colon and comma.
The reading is {"value": 450, "unit": "psi"}
